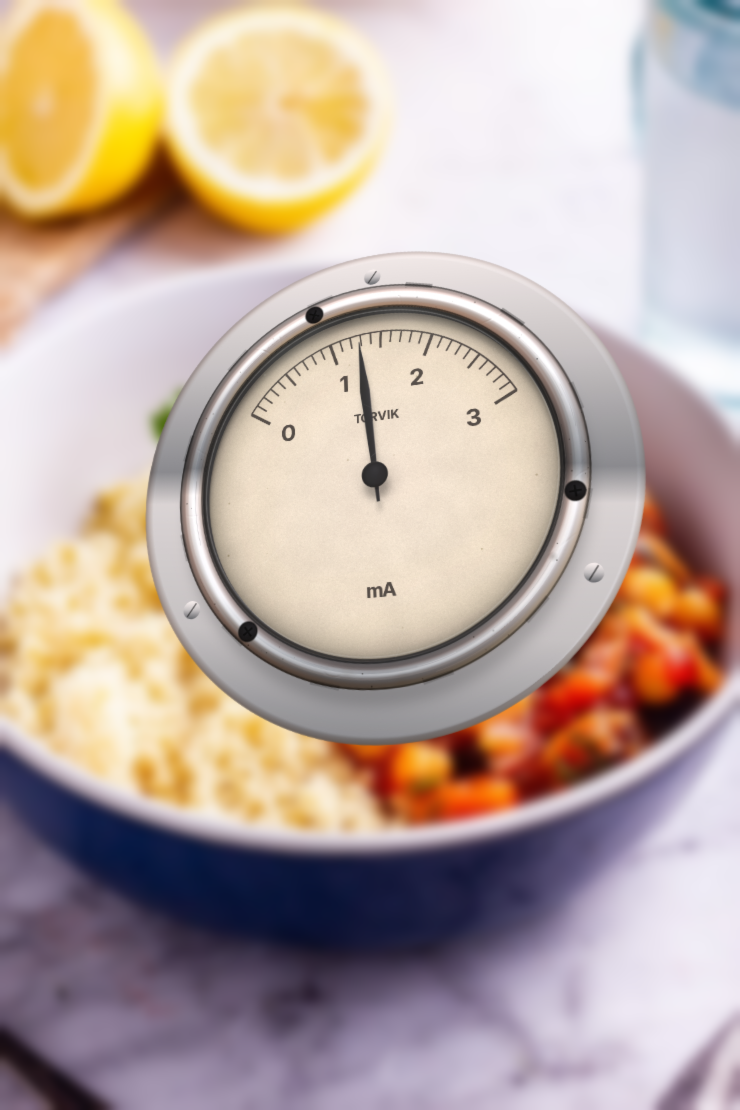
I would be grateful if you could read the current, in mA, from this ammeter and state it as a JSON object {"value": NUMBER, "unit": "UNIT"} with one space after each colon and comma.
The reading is {"value": 1.3, "unit": "mA"}
